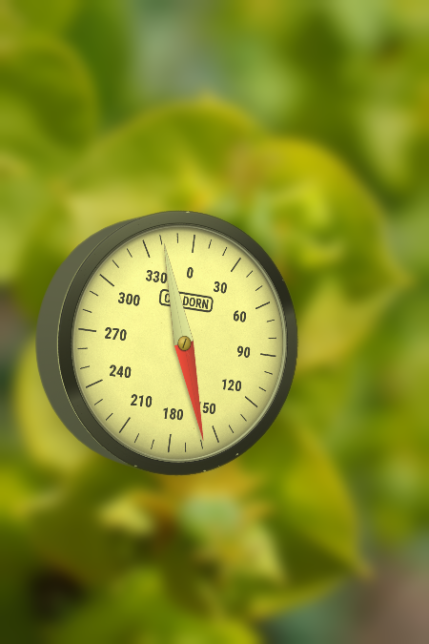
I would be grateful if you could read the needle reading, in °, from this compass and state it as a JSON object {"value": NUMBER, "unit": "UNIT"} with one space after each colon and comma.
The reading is {"value": 160, "unit": "°"}
